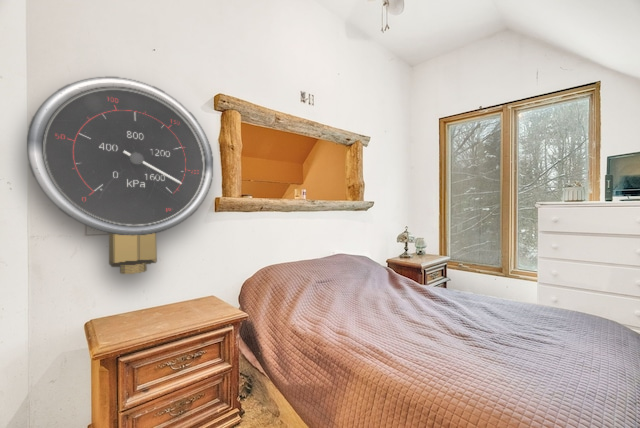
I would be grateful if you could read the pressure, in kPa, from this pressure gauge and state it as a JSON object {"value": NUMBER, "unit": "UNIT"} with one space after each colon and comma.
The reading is {"value": 1500, "unit": "kPa"}
